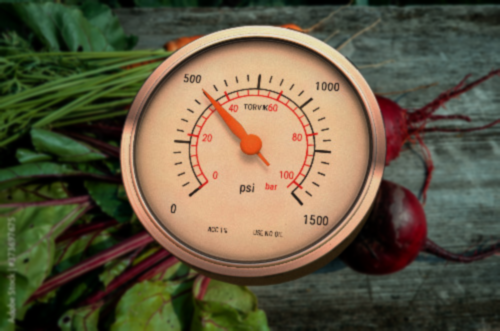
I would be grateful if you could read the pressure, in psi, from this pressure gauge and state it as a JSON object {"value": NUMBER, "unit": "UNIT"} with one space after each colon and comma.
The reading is {"value": 500, "unit": "psi"}
